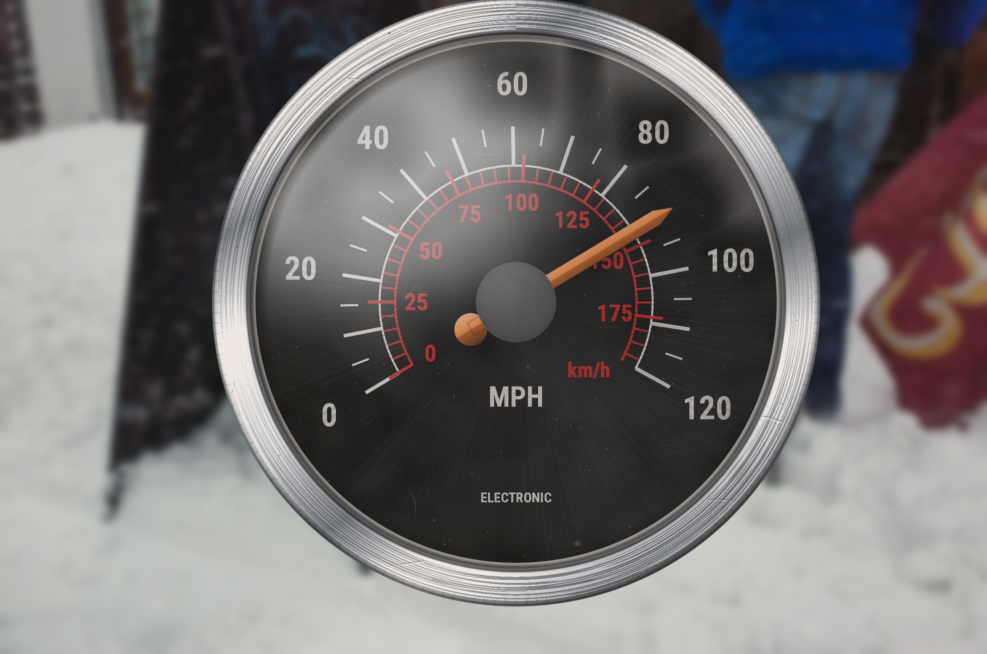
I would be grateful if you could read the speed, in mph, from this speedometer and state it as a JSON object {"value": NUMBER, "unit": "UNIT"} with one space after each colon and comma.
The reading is {"value": 90, "unit": "mph"}
